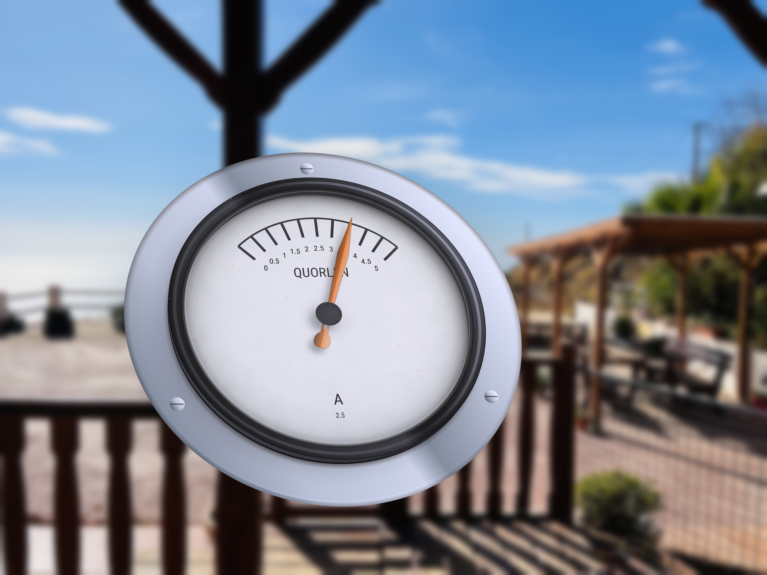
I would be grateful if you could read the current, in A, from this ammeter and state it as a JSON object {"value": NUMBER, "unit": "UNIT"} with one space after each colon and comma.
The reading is {"value": 3.5, "unit": "A"}
